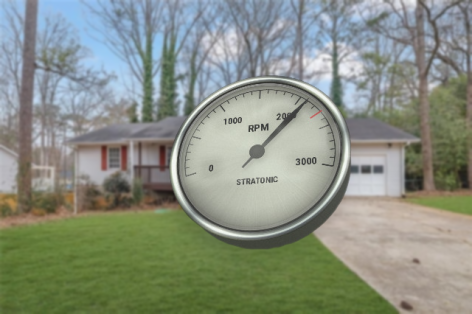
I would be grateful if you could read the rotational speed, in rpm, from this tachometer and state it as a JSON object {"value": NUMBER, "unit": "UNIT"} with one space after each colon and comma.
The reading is {"value": 2100, "unit": "rpm"}
